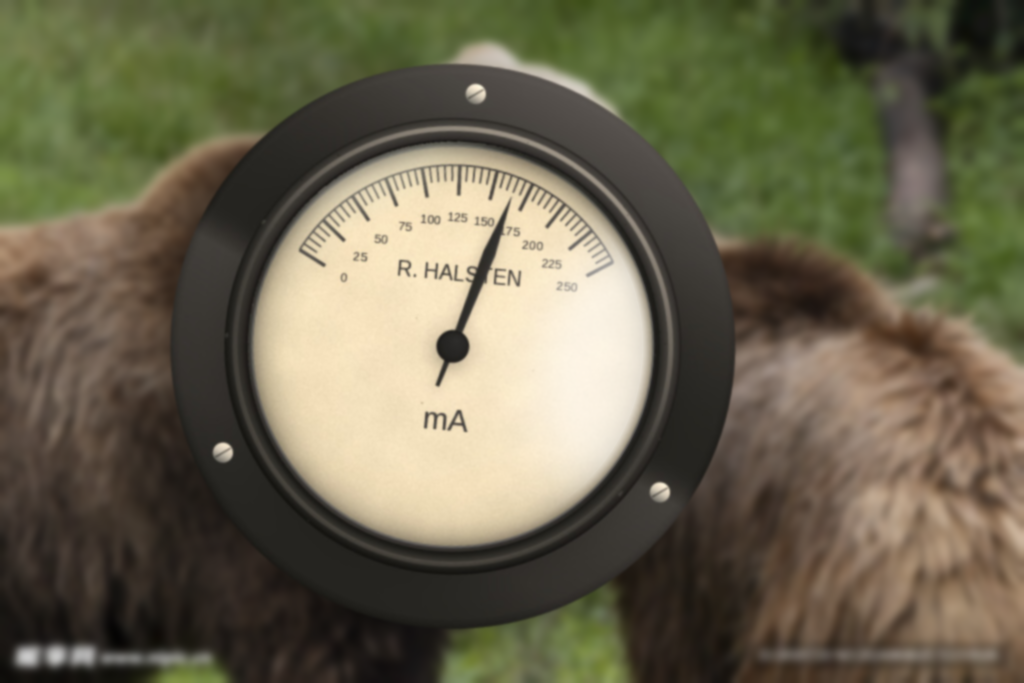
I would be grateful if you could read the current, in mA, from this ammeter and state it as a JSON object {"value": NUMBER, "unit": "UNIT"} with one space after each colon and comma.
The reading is {"value": 165, "unit": "mA"}
